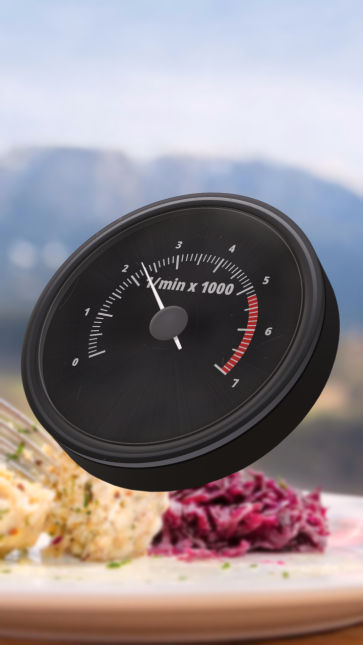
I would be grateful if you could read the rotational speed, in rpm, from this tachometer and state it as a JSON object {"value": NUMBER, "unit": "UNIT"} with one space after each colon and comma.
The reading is {"value": 2300, "unit": "rpm"}
